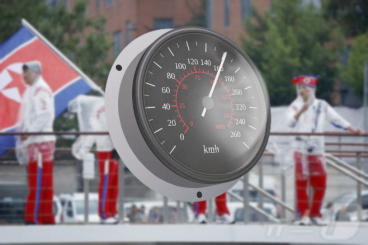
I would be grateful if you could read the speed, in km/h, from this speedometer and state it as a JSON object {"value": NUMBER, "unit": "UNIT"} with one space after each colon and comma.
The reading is {"value": 160, "unit": "km/h"}
